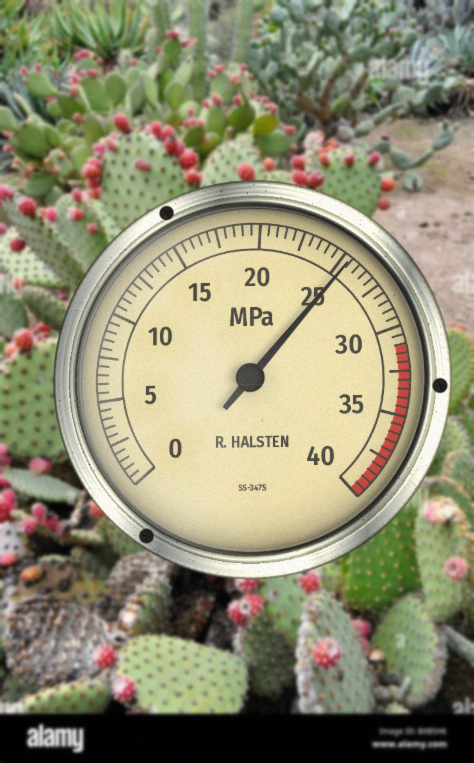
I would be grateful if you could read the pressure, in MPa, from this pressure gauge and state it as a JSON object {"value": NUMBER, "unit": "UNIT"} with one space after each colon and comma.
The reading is {"value": 25.5, "unit": "MPa"}
